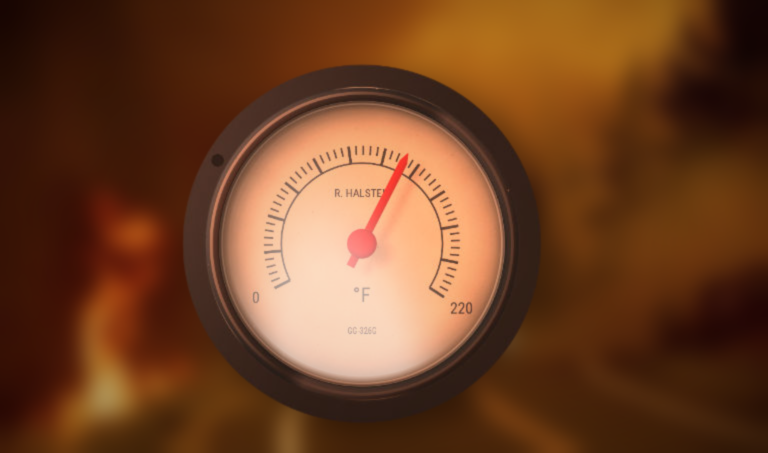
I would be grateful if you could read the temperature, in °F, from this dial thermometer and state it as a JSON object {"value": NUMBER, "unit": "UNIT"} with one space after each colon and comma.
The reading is {"value": 132, "unit": "°F"}
